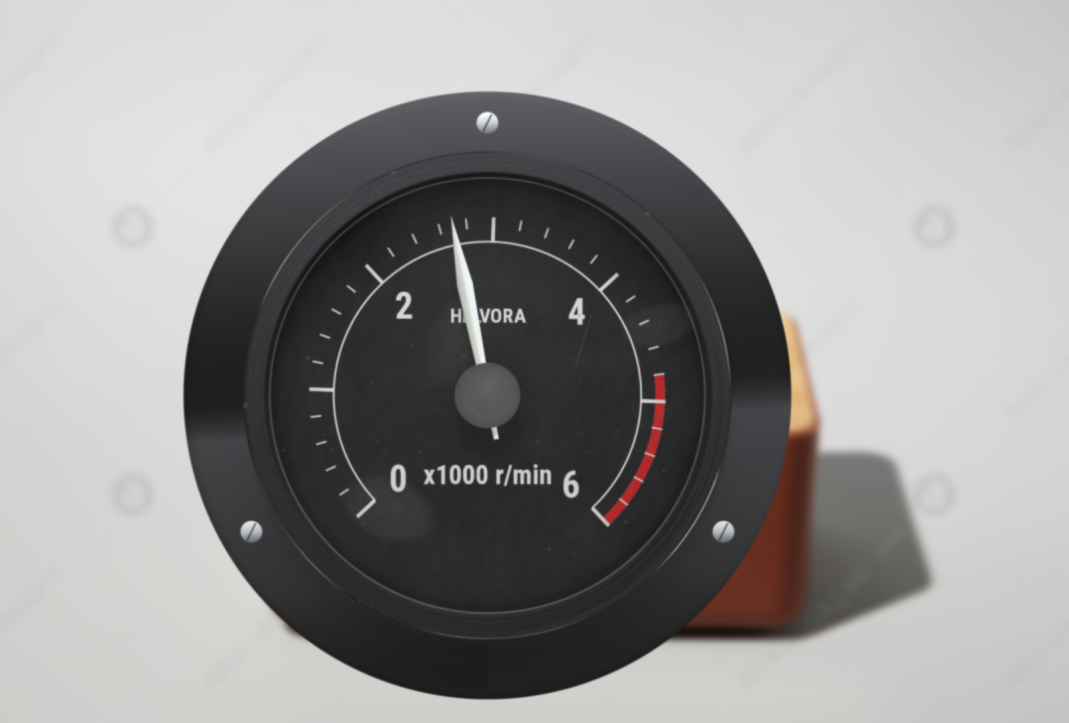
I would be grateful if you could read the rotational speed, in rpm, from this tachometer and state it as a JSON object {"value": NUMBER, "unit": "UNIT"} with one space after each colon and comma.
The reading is {"value": 2700, "unit": "rpm"}
